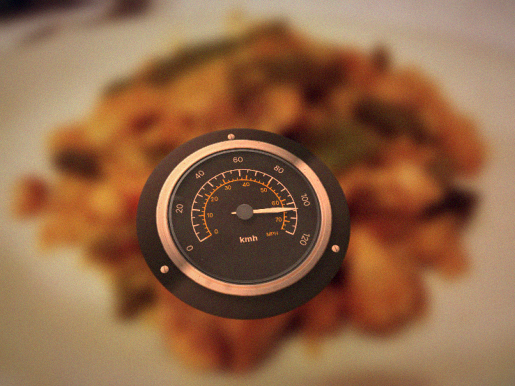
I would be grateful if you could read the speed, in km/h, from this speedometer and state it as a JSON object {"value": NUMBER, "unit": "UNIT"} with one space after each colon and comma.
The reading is {"value": 105, "unit": "km/h"}
